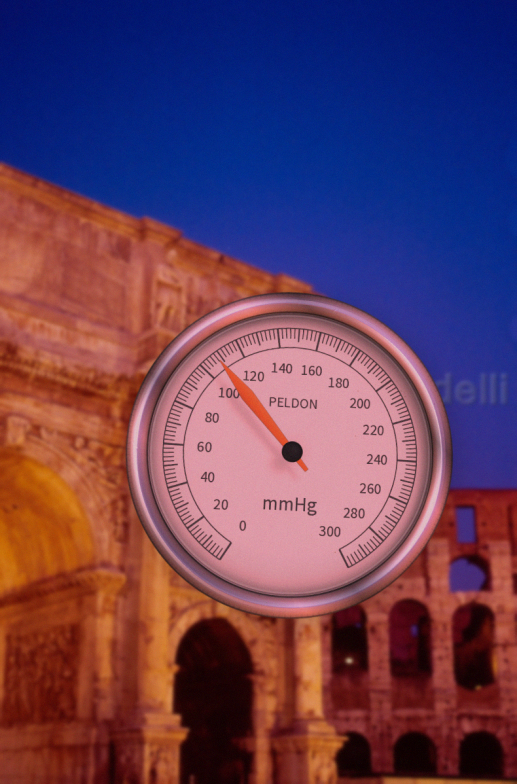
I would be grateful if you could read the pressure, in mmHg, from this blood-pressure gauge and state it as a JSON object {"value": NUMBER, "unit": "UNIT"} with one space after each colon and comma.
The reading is {"value": 108, "unit": "mmHg"}
